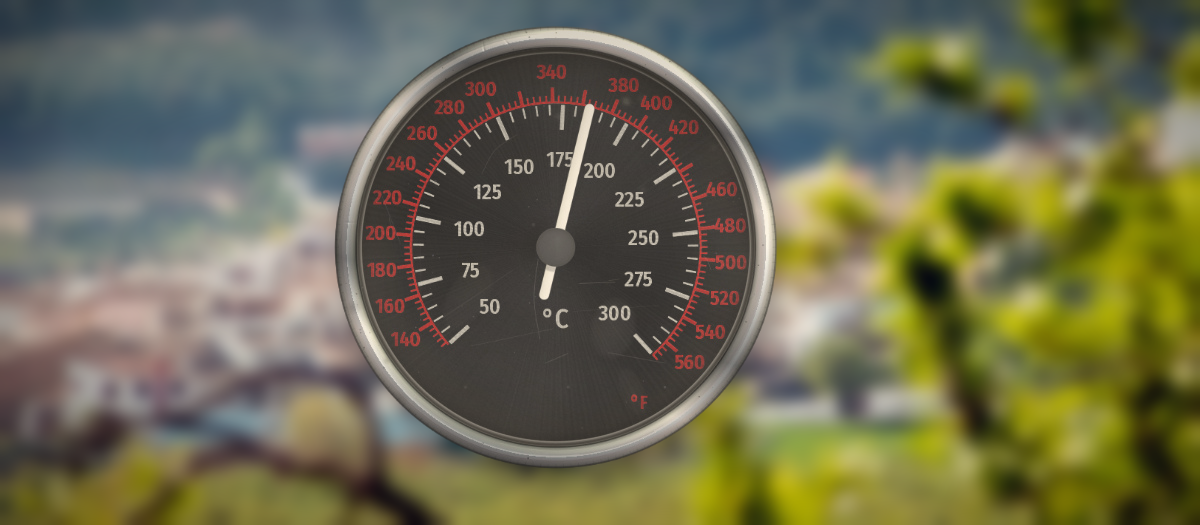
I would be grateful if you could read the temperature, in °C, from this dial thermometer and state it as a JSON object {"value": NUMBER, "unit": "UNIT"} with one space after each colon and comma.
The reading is {"value": 185, "unit": "°C"}
